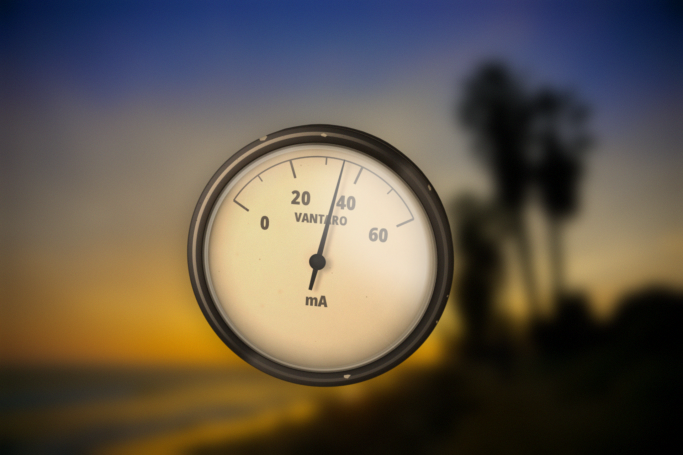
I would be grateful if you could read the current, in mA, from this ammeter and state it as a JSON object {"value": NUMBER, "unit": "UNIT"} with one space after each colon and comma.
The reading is {"value": 35, "unit": "mA"}
